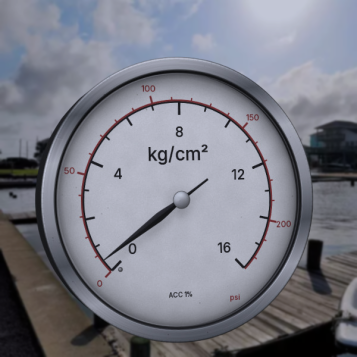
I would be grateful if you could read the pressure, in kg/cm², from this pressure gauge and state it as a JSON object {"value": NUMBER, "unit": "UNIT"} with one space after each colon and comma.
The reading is {"value": 0.5, "unit": "kg/cm²"}
